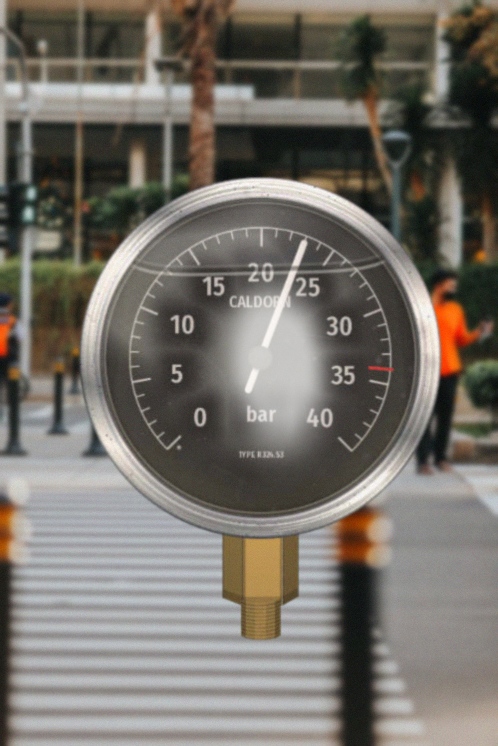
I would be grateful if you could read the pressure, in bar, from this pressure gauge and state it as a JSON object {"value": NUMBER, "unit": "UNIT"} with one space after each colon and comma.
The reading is {"value": 23, "unit": "bar"}
